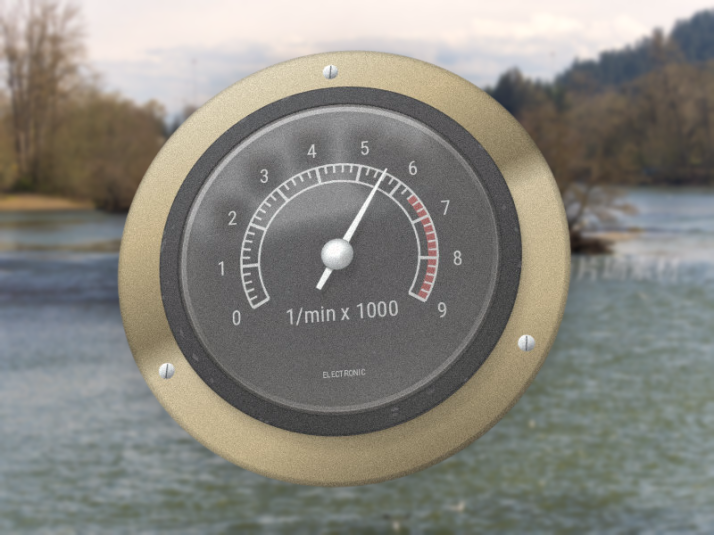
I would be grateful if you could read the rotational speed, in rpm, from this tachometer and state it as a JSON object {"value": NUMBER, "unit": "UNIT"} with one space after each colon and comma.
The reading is {"value": 5600, "unit": "rpm"}
